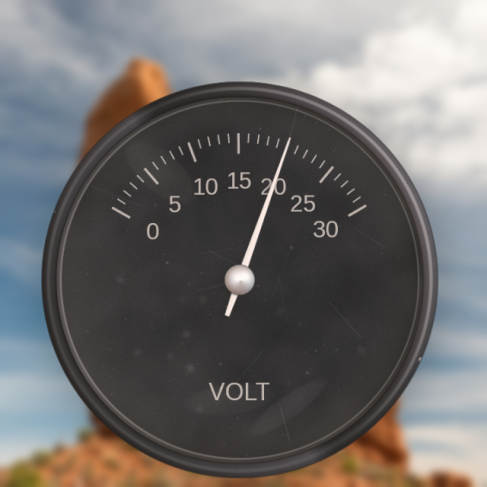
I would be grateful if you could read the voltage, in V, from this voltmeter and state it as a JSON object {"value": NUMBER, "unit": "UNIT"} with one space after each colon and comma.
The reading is {"value": 20, "unit": "V"}
